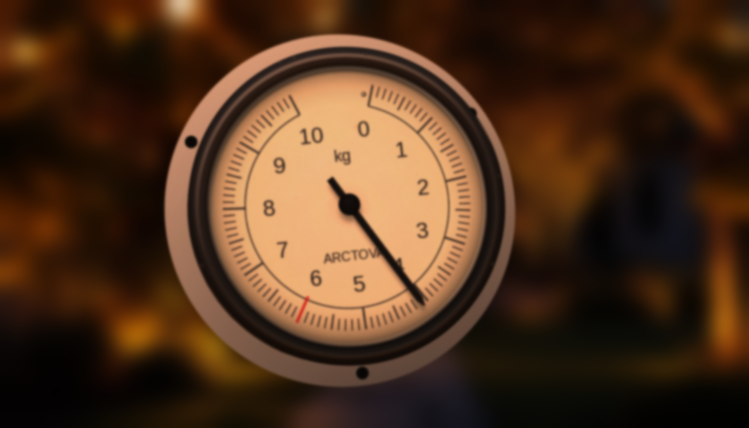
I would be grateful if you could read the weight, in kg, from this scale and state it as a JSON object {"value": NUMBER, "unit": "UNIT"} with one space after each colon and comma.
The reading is {"value": 4.1, "unit": "kg"}
